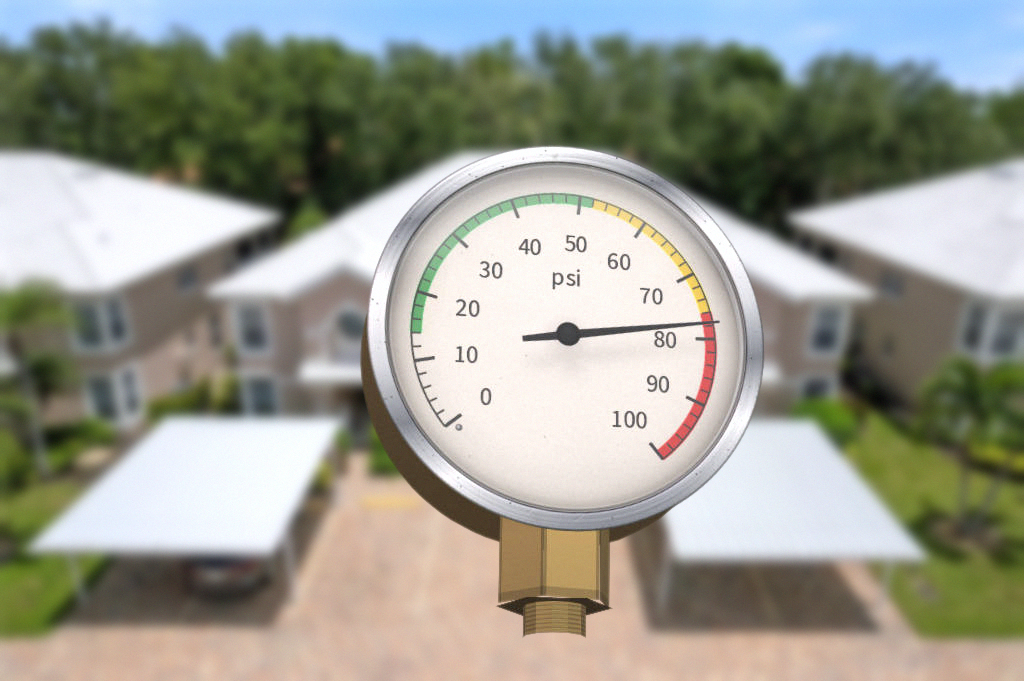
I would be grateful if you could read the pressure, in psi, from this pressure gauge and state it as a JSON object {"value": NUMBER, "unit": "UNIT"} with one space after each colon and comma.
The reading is {"value": 78, "unit": "psi"}
